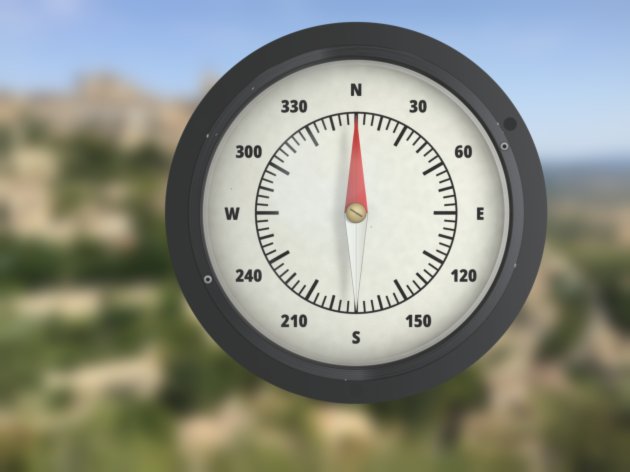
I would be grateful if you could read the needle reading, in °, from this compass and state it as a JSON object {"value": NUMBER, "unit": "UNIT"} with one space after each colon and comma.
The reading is {"value": 0, "unit": "°"}
